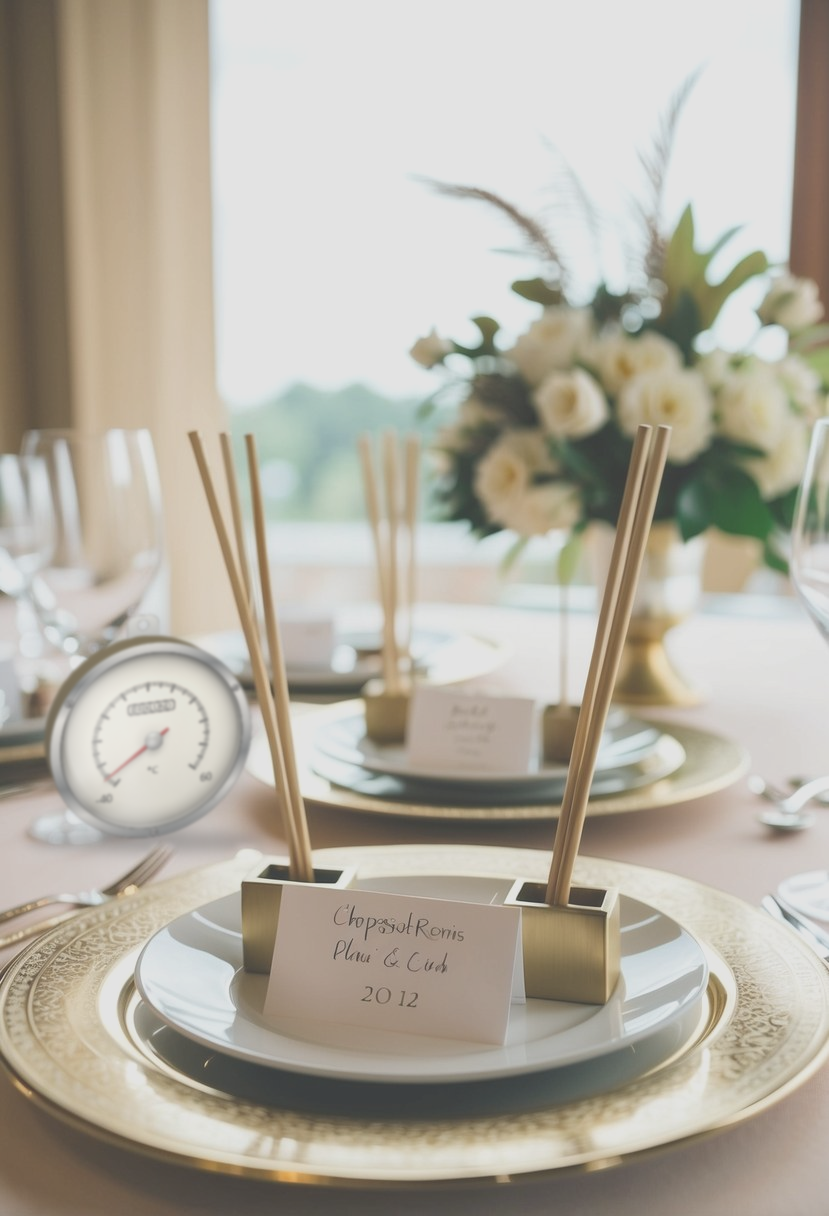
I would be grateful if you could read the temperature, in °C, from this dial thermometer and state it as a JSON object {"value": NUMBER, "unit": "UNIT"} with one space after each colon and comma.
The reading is {"value": -35, "unit": "°C"}
